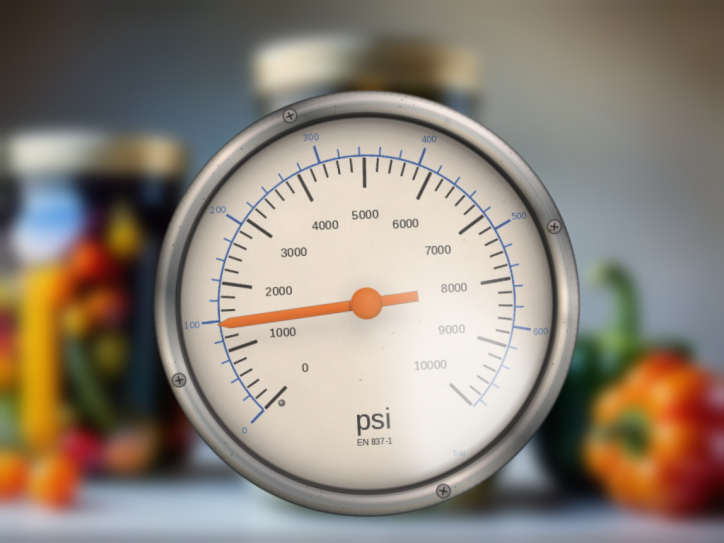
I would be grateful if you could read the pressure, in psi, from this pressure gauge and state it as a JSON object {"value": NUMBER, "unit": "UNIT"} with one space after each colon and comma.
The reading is {"value": 1400, "unit": "psi"}
